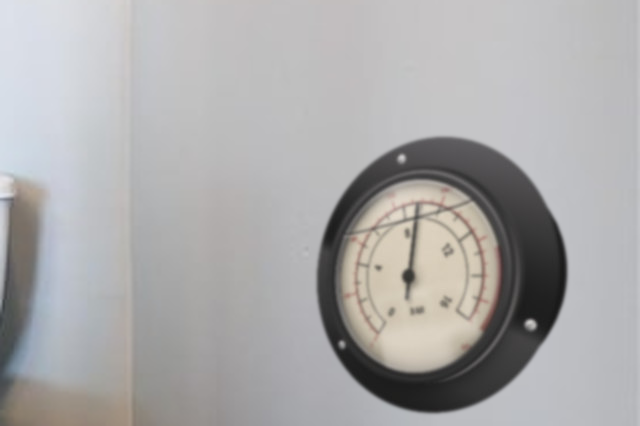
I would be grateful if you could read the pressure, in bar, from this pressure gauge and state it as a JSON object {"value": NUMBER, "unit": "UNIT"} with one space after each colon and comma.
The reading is {"value": 9, "unit": "bar"}
